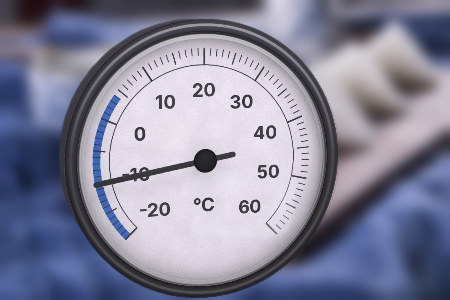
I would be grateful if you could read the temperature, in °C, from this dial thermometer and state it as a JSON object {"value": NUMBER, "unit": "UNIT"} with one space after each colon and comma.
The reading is {"value": -10, "unit": "°C"}
